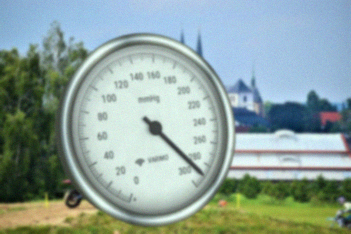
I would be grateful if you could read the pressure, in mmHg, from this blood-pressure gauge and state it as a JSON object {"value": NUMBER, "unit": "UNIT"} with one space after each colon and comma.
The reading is {"value": 290, "unit": "mmHg"}
